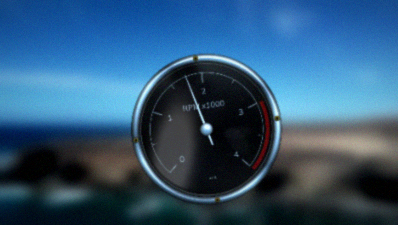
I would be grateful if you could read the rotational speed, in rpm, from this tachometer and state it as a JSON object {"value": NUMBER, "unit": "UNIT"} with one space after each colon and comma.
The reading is {"value": 1750, "unit": "rpm"}
